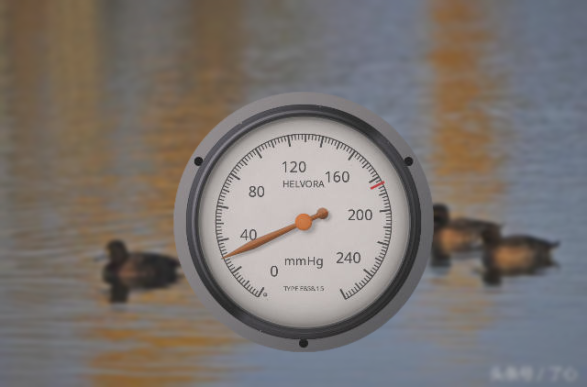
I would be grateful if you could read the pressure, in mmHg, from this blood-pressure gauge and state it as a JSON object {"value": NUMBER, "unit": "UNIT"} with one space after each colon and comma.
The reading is {"value": 30, "unit": "mmHg"}
